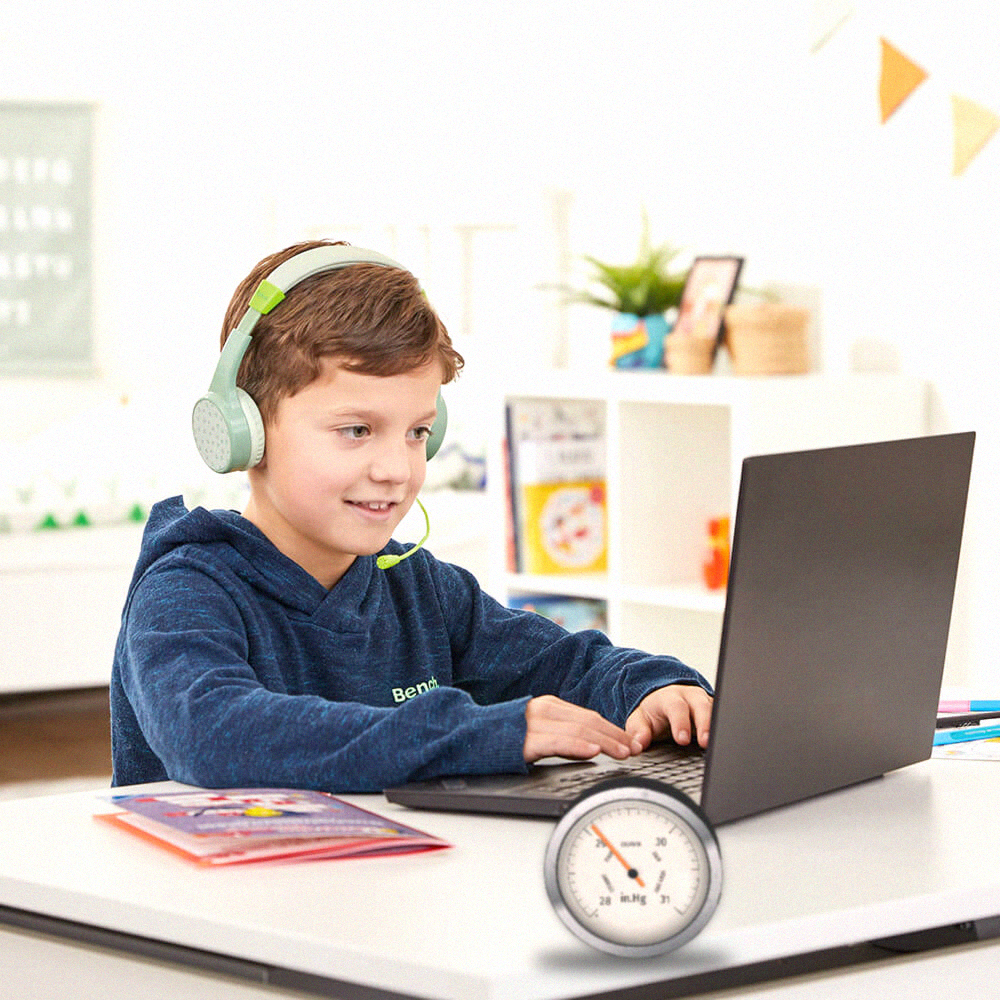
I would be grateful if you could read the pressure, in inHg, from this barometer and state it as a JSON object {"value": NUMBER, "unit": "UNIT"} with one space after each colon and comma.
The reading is {"value": 29.1, "unit": "inHg"}
